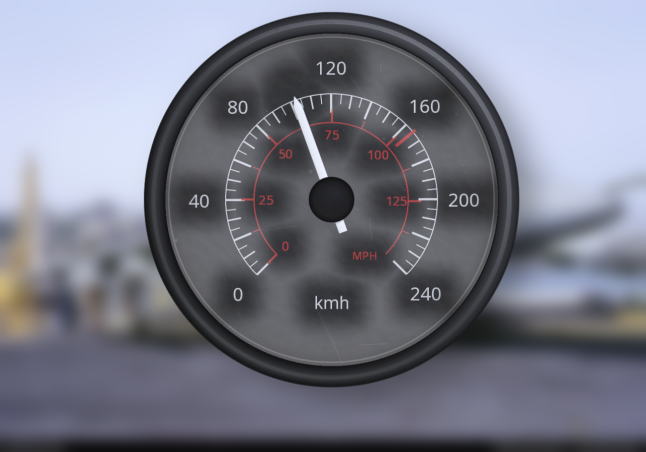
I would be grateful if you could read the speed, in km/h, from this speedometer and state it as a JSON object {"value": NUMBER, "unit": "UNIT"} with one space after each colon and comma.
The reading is {"value": 102.5, "unit": "km/h"}
